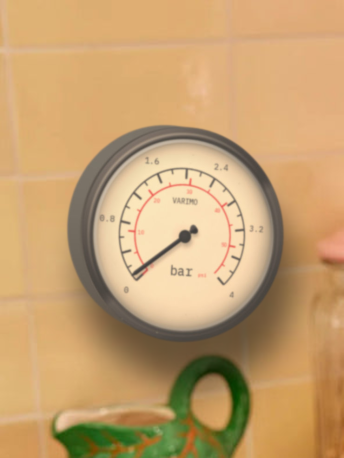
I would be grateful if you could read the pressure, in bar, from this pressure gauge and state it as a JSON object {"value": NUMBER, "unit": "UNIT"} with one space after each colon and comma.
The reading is {"value": 0.1, "unit": "bar"}
